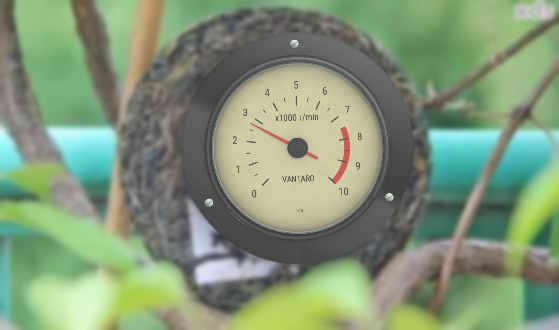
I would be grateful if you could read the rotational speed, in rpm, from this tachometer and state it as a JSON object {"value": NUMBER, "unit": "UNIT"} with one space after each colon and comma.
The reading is {"value": 2750, "unit": "rpm"}
